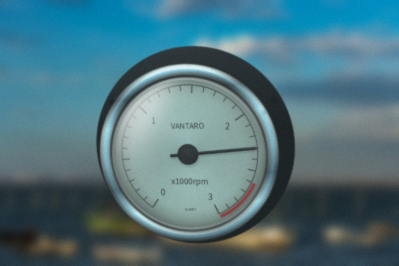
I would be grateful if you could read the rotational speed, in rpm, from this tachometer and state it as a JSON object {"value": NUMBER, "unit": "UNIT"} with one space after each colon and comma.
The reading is {"value": 2300, "unit": "rpm"}
